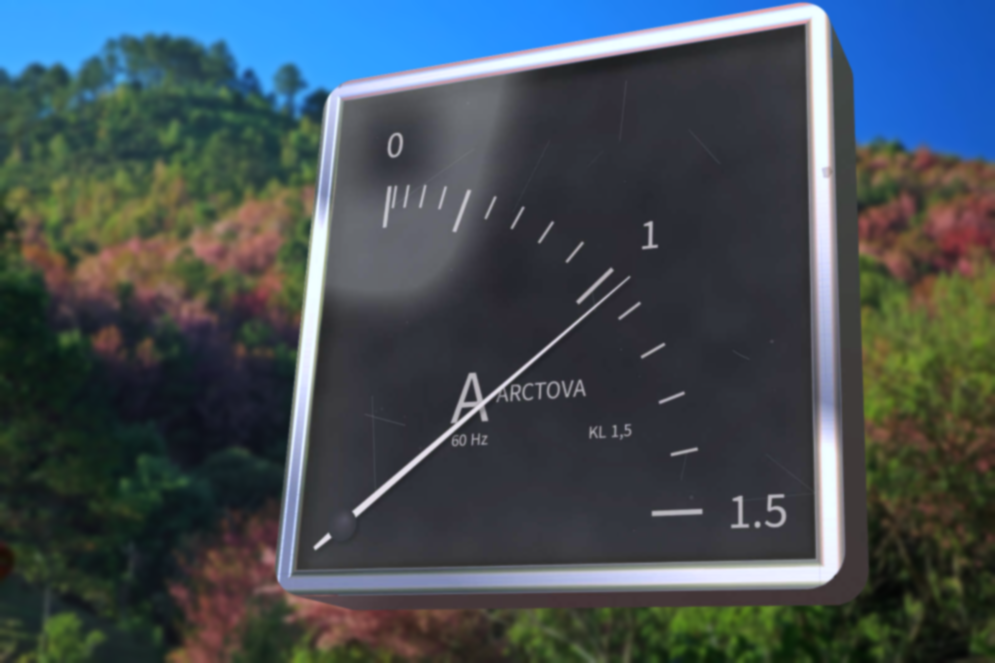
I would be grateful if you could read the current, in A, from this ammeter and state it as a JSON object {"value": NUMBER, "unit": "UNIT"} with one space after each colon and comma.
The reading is {"value": 1.05, "unit": "A"}
